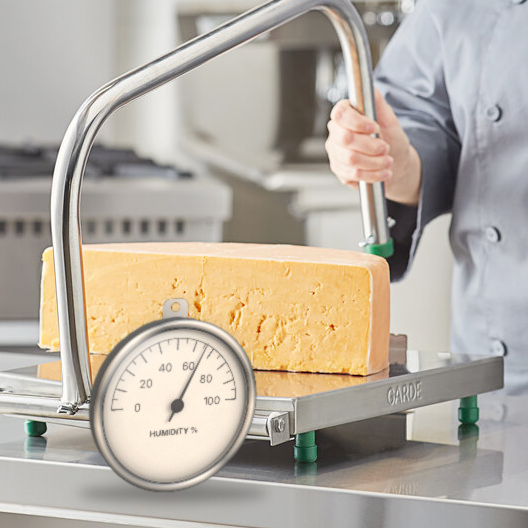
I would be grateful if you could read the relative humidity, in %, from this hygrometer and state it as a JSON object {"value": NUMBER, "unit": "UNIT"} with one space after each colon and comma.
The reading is {"value": 65, "unit": "%"}
